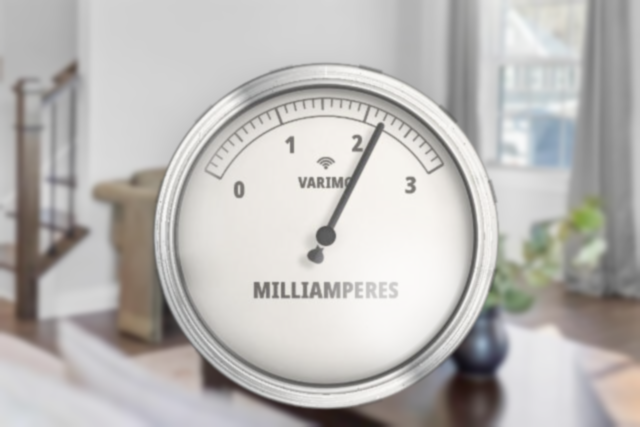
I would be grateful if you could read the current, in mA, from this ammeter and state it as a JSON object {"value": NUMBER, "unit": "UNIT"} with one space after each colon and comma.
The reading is {"value": 2.2, "unit": "mA"}
